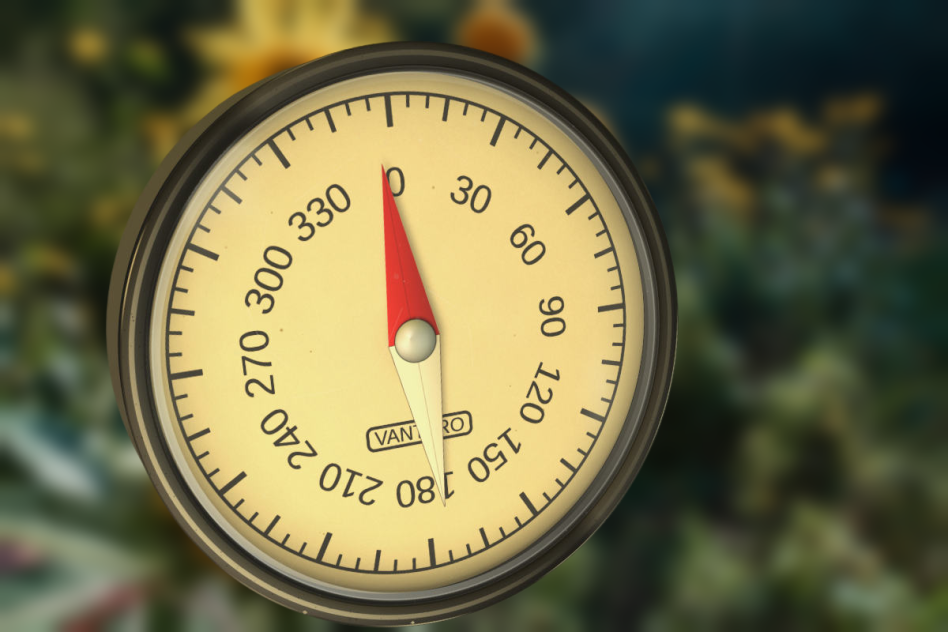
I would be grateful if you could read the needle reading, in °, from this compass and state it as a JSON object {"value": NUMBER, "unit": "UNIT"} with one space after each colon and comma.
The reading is {"value": 355, "unit": "°"}
